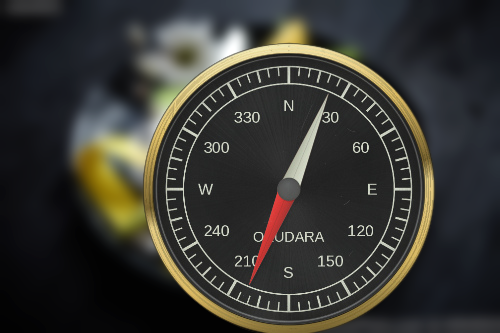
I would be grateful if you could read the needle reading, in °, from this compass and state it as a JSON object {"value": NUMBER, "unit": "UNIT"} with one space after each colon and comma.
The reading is {"value": 202.5, "unit": "°"}
